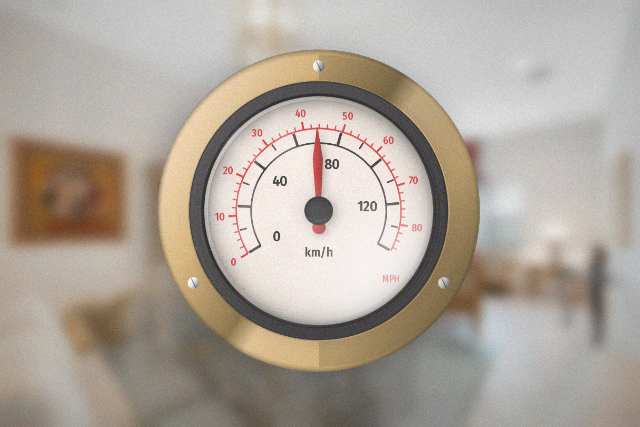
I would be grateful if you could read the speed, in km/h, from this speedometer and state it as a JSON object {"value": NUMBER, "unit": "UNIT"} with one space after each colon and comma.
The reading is {"value": 70, "unit": "km/h"}
